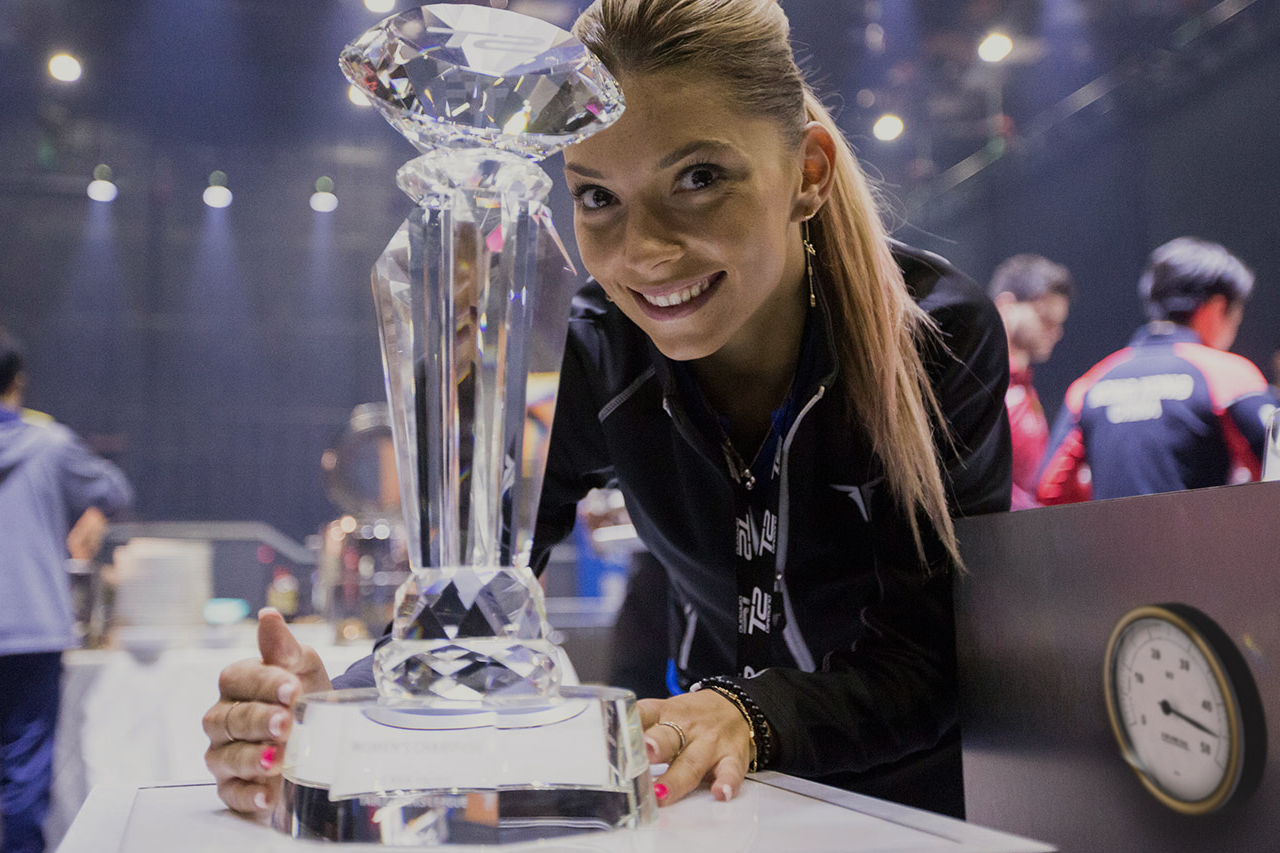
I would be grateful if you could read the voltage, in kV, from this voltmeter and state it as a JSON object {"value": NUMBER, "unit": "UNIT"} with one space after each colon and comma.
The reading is {"value": 45, "unit": "kV"}
